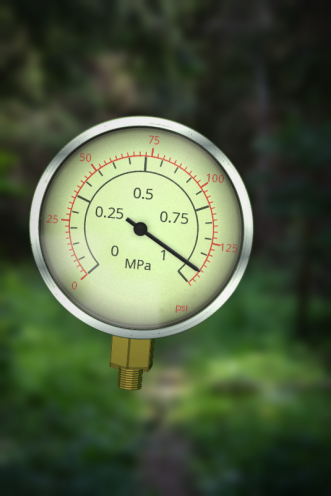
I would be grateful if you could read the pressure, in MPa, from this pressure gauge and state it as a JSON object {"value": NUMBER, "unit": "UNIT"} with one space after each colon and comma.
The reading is {"value": 0.95, "unit": "MPa"}
